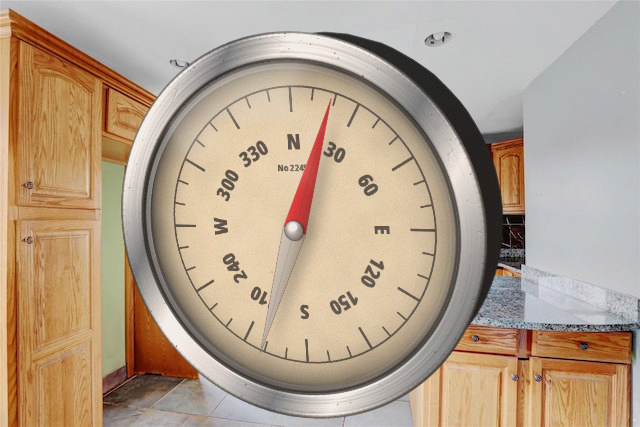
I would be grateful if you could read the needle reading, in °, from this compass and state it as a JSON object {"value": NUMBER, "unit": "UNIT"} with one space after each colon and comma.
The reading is {"value": 20, "unit": "°"}
